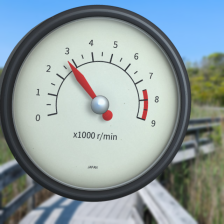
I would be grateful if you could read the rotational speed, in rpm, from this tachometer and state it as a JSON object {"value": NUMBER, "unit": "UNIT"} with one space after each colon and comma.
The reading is {"value": 2750, "unit": "rpm"}
